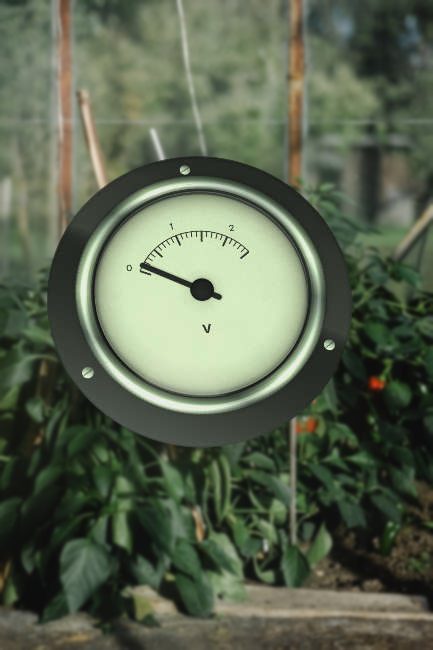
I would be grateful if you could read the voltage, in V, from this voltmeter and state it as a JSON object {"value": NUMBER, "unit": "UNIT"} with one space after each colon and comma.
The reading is {"value": 0.1, "unit": "V"}
